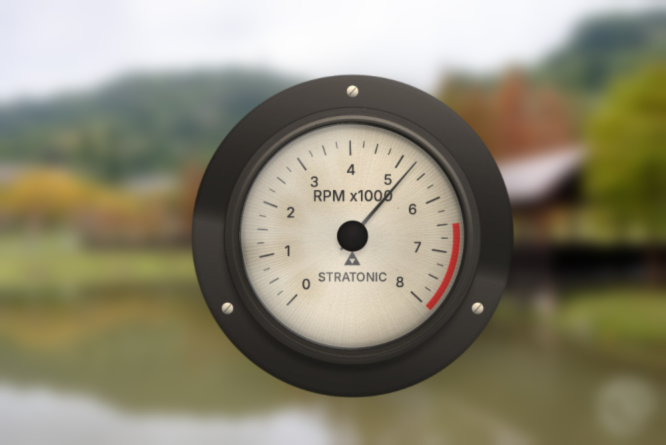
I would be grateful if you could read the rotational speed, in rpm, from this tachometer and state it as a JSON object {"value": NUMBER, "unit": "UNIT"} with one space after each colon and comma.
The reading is {"value": 5250, "unit": "rpm"}
